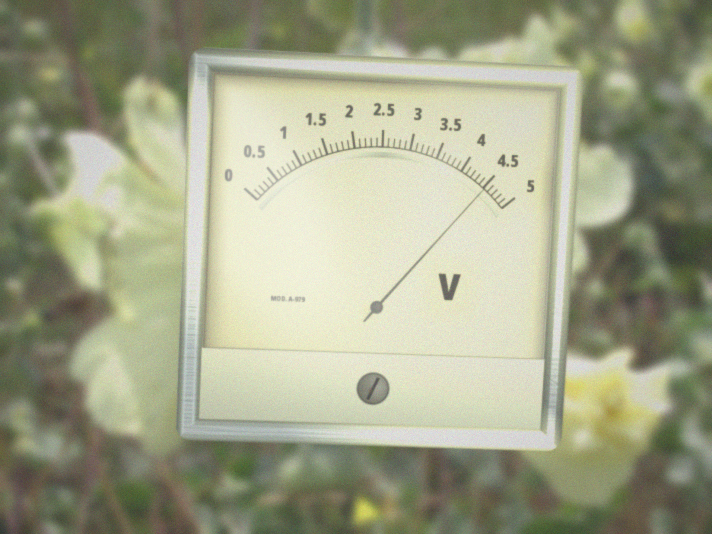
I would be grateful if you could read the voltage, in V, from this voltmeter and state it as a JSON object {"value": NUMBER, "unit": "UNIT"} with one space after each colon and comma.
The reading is {"value": 4.5, "unit": "V"}
